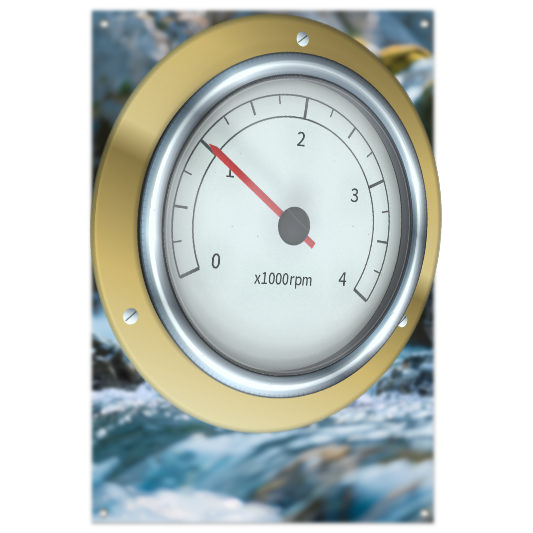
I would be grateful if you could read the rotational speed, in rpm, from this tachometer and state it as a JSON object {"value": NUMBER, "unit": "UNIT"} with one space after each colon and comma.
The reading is {"value": 1000, "unit": "rpm"}
